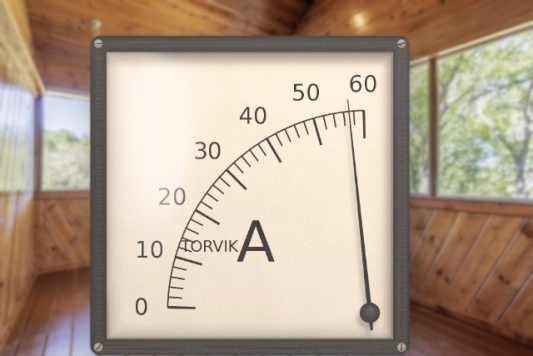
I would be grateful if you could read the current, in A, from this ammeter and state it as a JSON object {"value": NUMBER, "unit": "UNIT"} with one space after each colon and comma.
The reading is {"value": 57, "unit": "A"}
